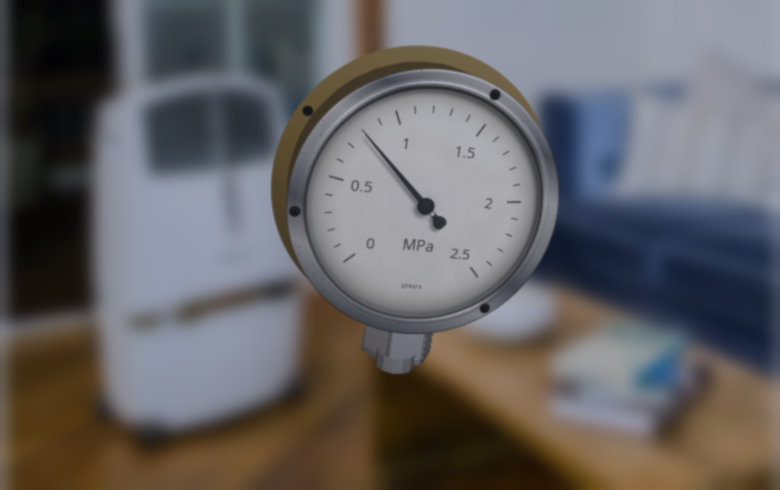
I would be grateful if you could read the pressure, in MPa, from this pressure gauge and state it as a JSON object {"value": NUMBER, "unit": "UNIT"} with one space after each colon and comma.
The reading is {"value": 0.8, "unit": "MPa"}
